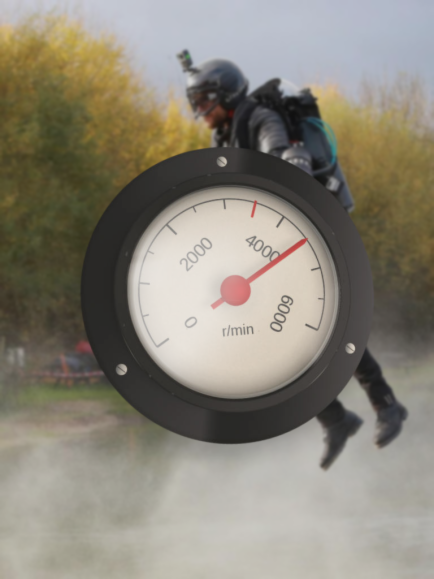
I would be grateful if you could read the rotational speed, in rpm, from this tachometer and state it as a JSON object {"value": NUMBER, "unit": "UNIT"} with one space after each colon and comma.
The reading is {"value": 4500, "unit": "rpm"}
